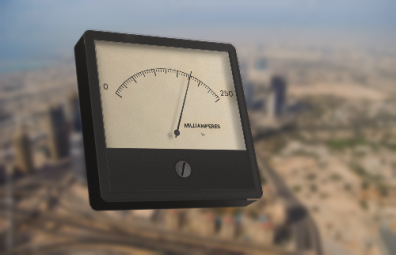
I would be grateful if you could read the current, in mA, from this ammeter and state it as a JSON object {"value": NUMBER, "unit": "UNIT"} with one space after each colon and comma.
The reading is {"value": 175, "unit": "mA"}
